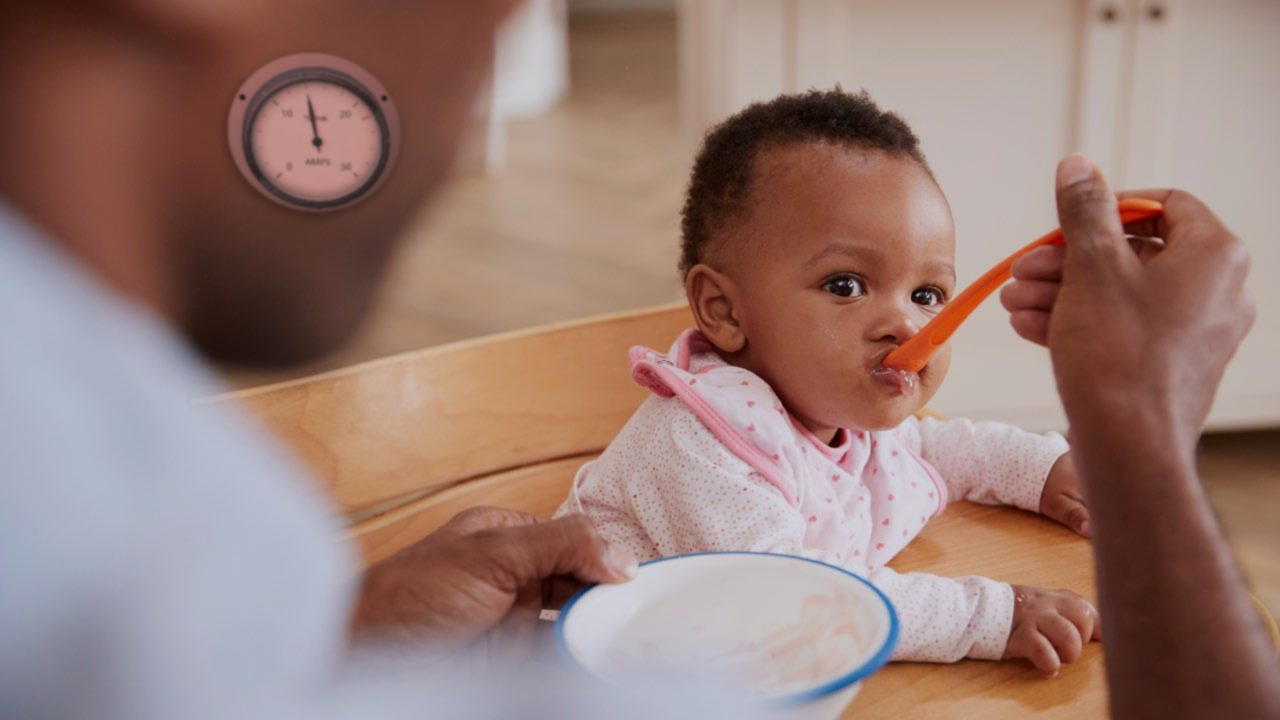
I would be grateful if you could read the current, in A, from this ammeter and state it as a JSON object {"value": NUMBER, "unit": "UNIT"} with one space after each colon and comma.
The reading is {"value": 14, "unit": "A"}
